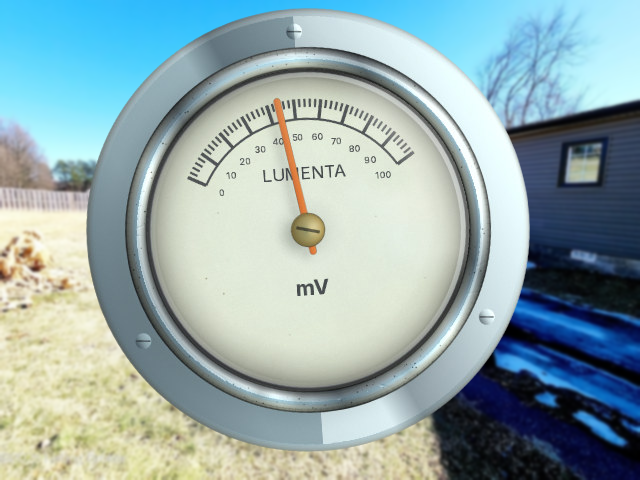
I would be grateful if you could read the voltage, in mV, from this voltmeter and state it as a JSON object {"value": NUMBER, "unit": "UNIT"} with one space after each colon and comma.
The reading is {"value": 44, "unit": "mV"}
